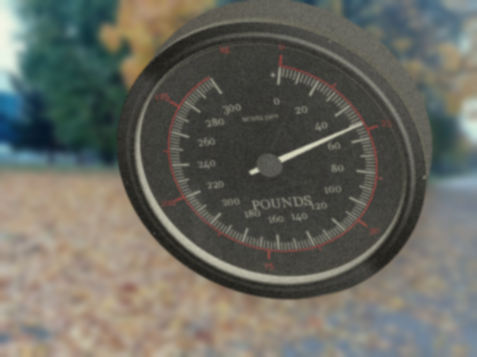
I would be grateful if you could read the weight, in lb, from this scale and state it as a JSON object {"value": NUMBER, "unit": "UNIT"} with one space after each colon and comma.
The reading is {"value": 50, "unit": "lb"}
